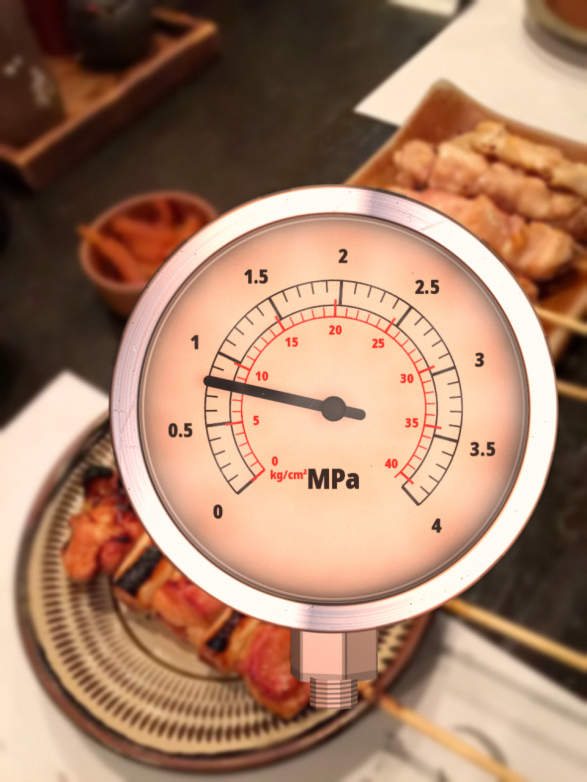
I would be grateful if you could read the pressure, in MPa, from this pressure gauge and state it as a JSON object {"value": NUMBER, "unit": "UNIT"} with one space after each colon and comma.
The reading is {"value": 0.8, "unit": "MPa"}
